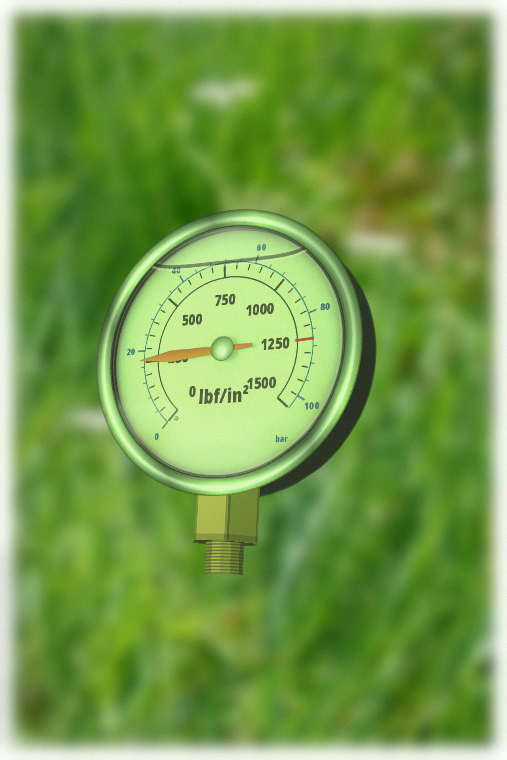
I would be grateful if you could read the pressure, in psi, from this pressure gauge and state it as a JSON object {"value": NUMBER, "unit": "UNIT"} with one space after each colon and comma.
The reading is {"value": 250, "unit": "psi"}
